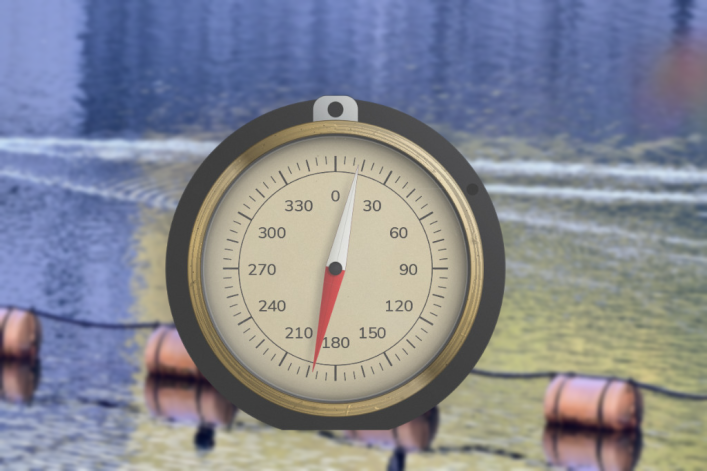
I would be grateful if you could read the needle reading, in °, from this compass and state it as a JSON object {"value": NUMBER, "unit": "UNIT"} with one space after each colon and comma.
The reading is {"value": 192.5, "unit": "°"}
